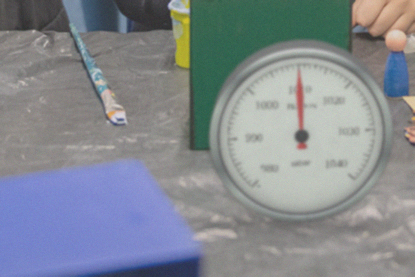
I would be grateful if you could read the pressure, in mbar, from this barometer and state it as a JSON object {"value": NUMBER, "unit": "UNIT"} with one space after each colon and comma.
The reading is {"value": 1010, "unit": "mbar"}
